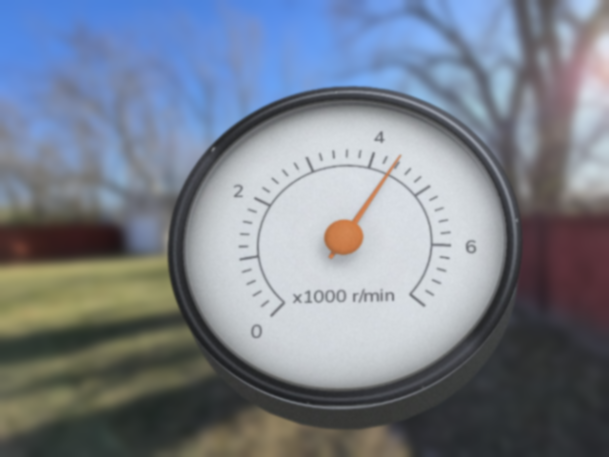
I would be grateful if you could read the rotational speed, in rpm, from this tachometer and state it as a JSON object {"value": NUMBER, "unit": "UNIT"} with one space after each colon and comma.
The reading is {"value": 4400, "unit": "rpm"}
